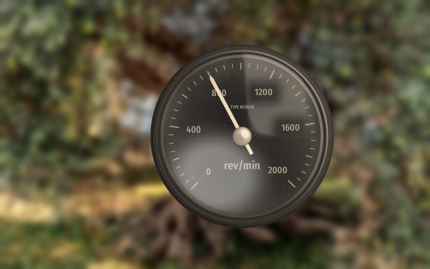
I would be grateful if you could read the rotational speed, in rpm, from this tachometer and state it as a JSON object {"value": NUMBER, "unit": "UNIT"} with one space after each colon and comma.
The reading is {"value": 800, "unit": "rpm"}
